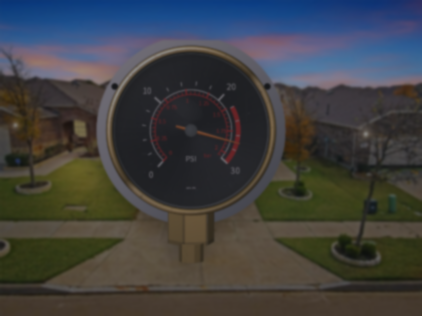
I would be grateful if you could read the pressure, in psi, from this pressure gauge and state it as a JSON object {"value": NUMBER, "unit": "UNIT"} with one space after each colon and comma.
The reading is {"value": 27, "unit": "psi"}
